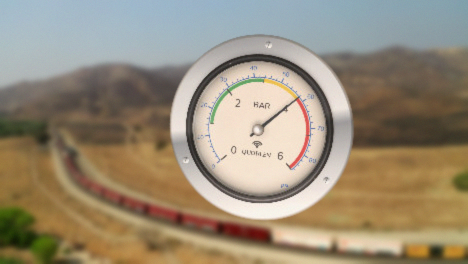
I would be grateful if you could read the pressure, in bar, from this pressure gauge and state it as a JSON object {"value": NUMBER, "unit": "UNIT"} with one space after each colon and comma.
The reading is {"value": 4, "unit": "bar"}
